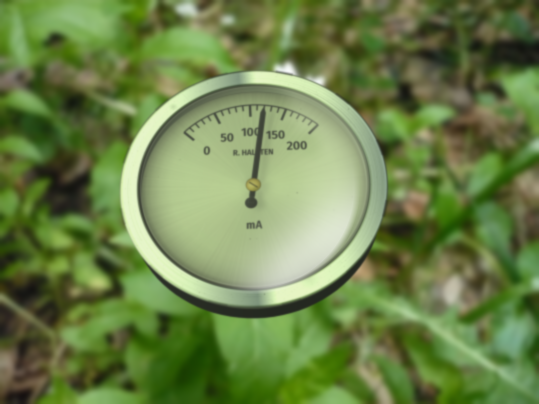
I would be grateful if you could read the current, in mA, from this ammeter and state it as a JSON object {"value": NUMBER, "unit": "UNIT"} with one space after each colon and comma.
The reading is {"value": 120, "unit": "mA"}
